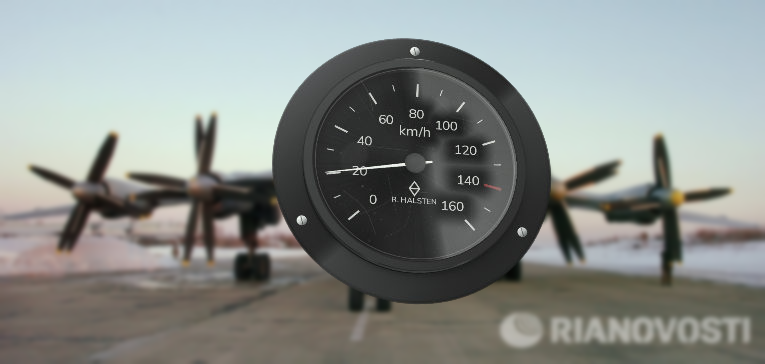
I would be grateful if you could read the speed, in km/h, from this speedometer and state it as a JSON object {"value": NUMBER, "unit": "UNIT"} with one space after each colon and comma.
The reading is {"value": 20, "unit": "km/h"}
